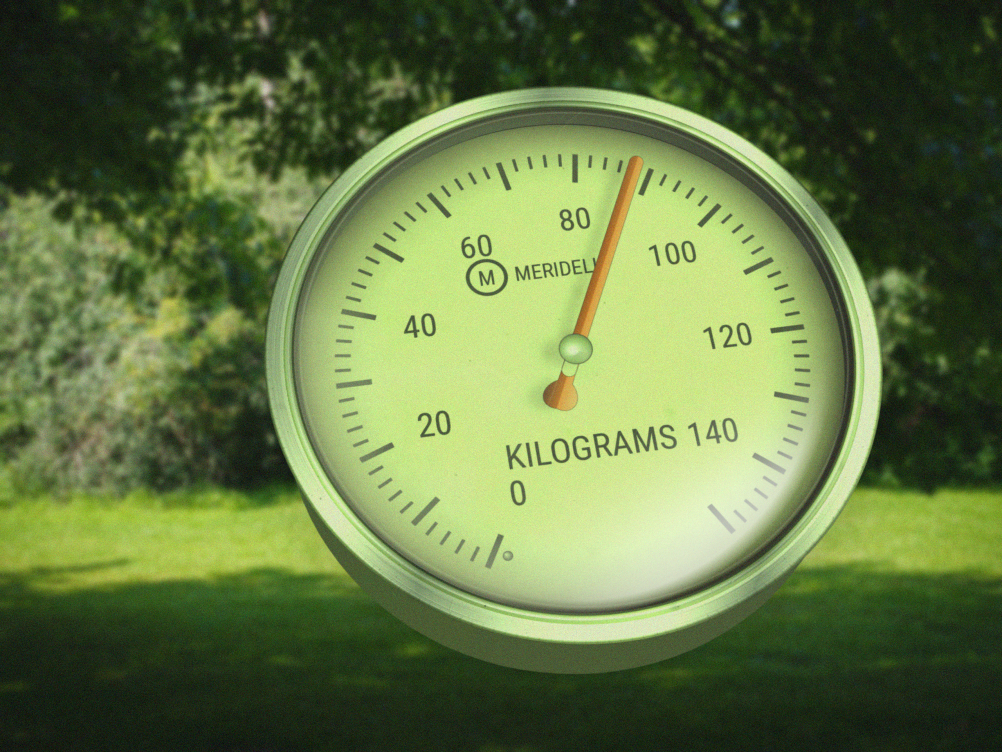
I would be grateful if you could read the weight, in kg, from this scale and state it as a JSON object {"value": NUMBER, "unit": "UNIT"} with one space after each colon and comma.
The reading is {"value": 88, "unit": "kg"}
